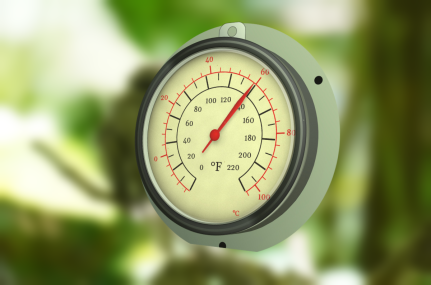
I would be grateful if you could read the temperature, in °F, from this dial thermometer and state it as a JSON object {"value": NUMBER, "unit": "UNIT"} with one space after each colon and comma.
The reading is {"value": 140, "unit": "°F"}
